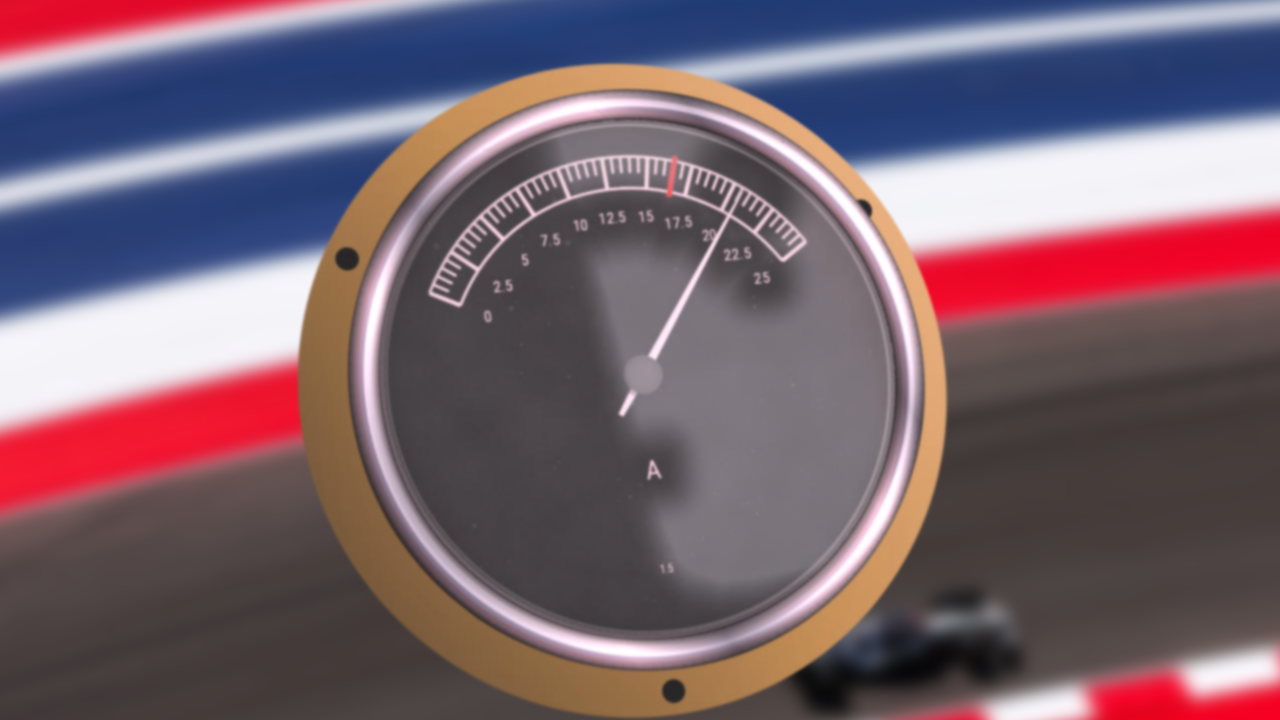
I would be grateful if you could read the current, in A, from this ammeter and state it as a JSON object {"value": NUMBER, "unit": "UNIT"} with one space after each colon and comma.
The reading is {"value": 20.5, "unit": "A"}
